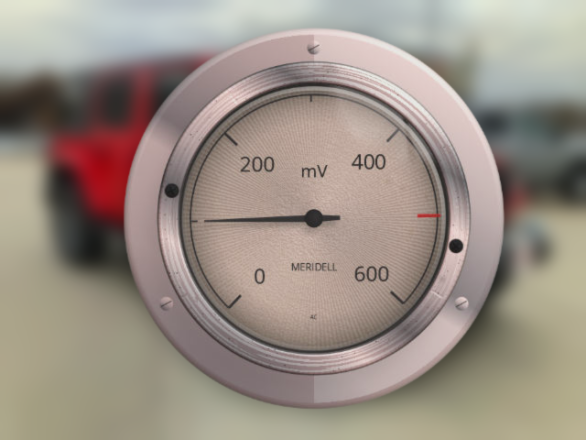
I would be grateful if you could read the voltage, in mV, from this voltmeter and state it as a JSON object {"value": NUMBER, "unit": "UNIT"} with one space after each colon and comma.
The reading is {"value": 100, "unit": "mV"}
